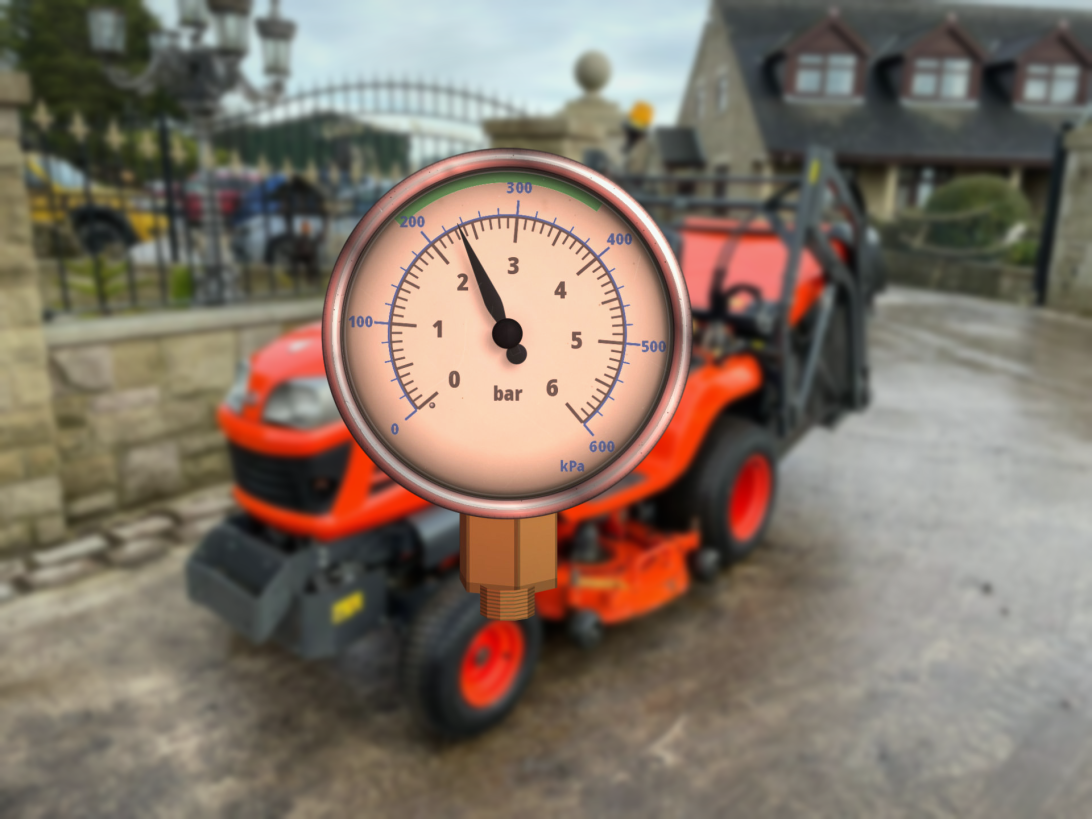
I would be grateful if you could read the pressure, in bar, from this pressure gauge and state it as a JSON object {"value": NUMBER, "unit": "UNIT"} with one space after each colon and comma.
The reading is {"value": 2.35, "unit": "bar"}
